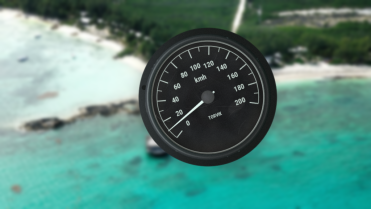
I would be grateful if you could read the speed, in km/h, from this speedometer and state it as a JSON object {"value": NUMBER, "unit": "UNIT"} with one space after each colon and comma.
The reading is {"value": 10, "unit": "km/h"}
